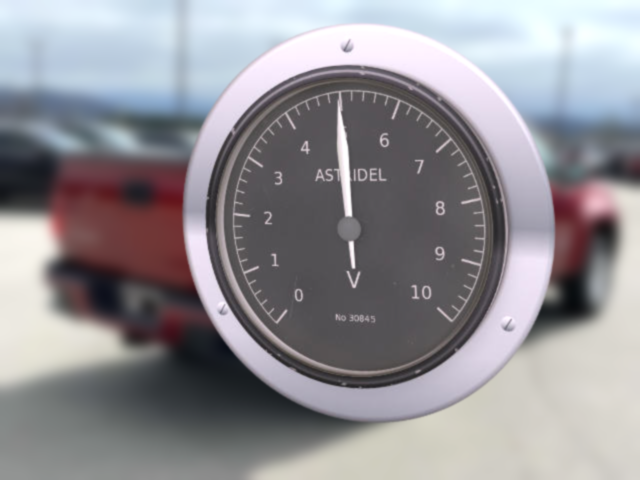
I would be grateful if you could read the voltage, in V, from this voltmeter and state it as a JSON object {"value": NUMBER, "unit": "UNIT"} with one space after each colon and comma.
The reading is {"value": 5, "unit": "V"}
